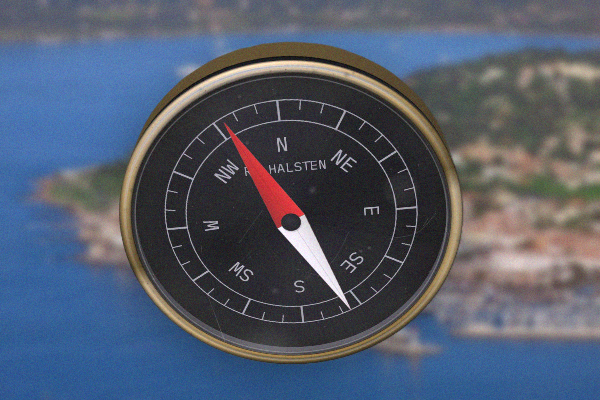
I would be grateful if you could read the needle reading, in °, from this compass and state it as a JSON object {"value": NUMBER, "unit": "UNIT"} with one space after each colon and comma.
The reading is {"value": 335, "unit": "°"}
